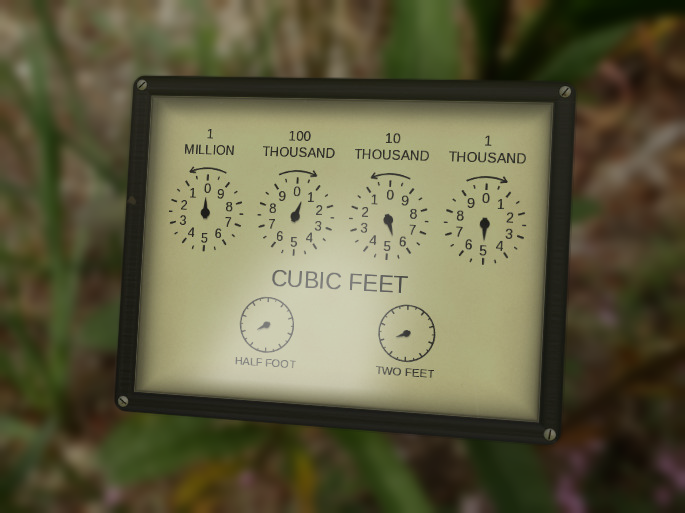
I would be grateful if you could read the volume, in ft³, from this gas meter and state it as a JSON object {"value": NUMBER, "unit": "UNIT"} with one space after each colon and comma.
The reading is {"value": 5500, "unit": "ft³"}
